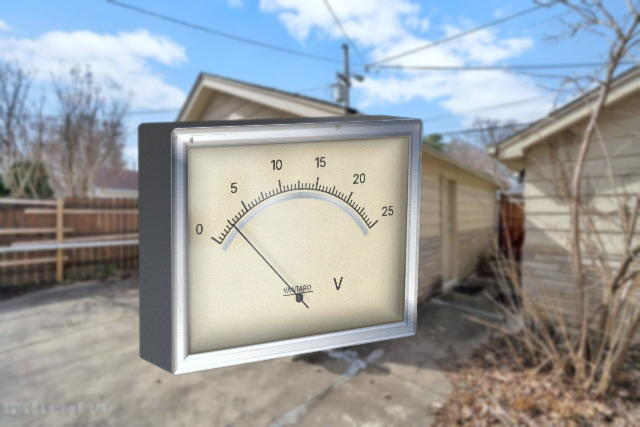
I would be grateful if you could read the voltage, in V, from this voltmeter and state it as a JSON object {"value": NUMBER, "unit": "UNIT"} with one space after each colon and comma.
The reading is {"value": 2.5, "unit": "V"}
